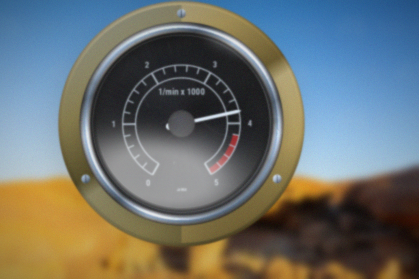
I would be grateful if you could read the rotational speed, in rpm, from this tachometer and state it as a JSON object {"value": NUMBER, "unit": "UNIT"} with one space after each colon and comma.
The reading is {"value": 3800, "unit": "rpm"}
